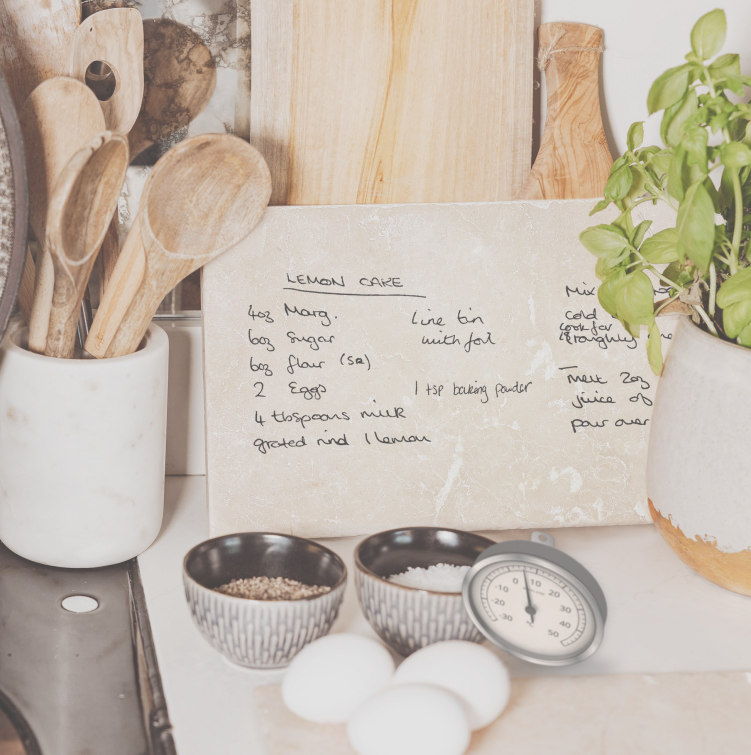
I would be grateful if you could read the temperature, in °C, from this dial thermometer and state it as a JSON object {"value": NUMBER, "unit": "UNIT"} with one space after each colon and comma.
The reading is {"value": 6, "unit": "°C"}
